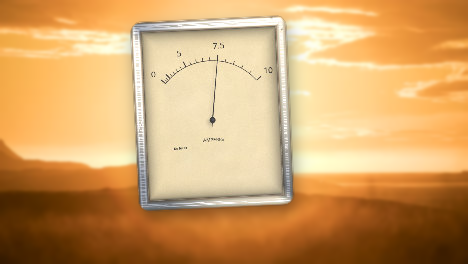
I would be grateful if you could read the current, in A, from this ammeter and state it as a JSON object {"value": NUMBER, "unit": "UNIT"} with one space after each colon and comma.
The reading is {"value": 7.5, "unit": "A"}
